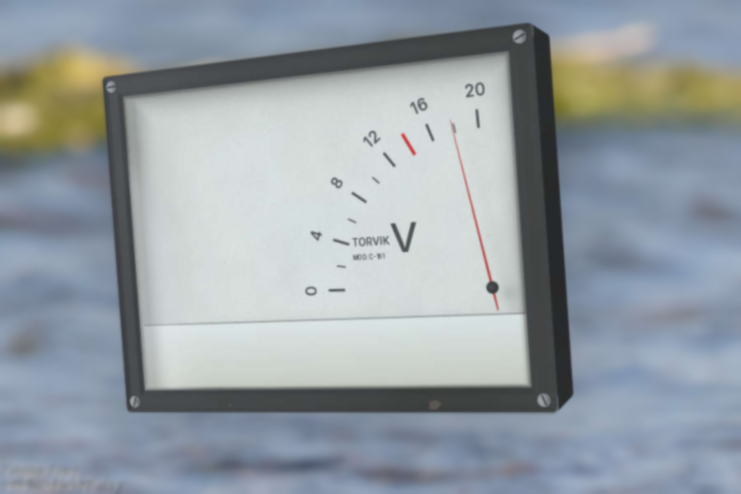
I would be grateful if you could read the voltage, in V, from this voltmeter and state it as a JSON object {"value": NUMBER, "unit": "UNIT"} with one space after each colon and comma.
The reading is {"value": 18, "unit": "V"}
